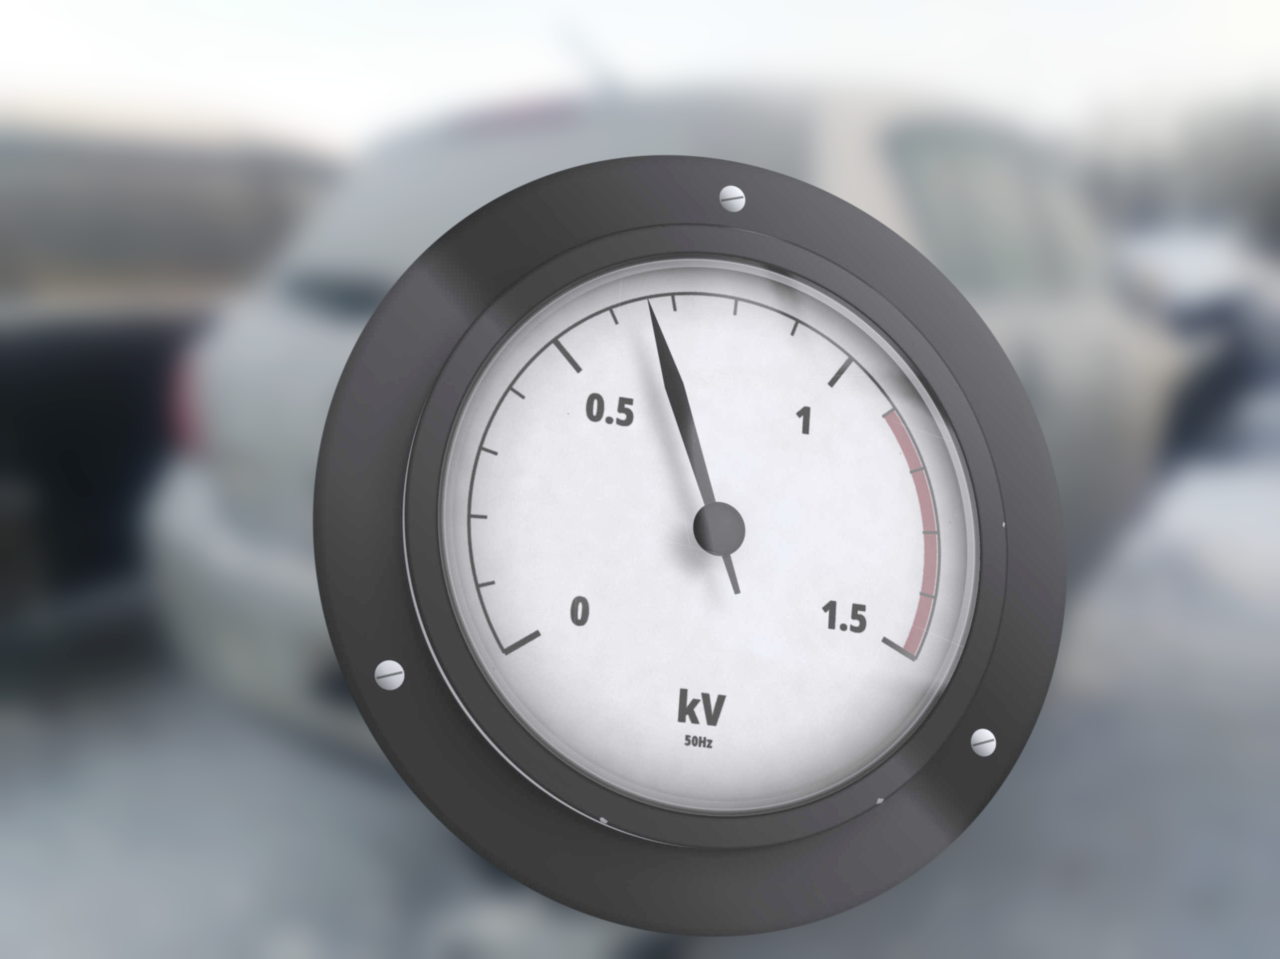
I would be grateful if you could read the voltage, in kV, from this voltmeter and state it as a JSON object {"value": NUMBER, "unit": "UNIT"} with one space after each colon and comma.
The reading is {"value": 0.65, "unit": "kV"}
